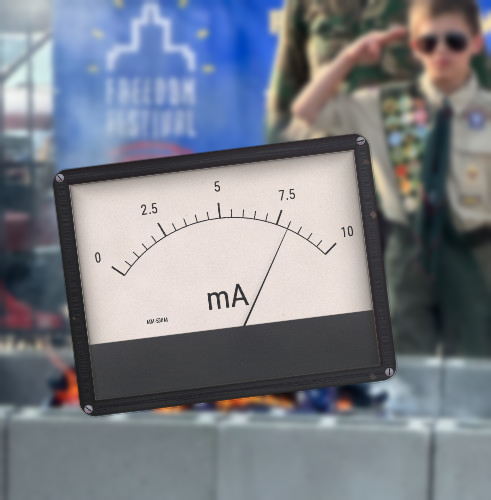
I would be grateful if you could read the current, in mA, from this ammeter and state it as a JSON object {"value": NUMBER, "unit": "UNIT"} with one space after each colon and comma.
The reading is {"value": 8, "unit": "mA"}
